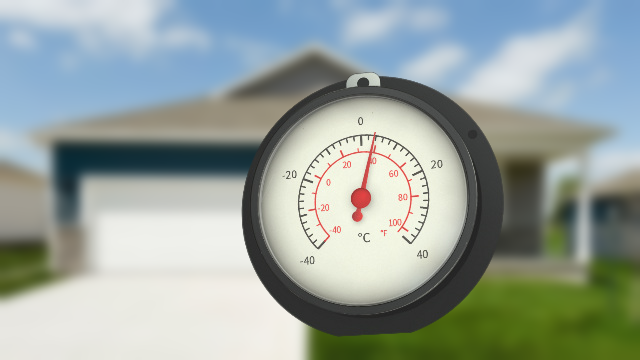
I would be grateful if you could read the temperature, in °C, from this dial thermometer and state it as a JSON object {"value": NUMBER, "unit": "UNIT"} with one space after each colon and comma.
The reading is {"value": 4, "unit": "°C"}
